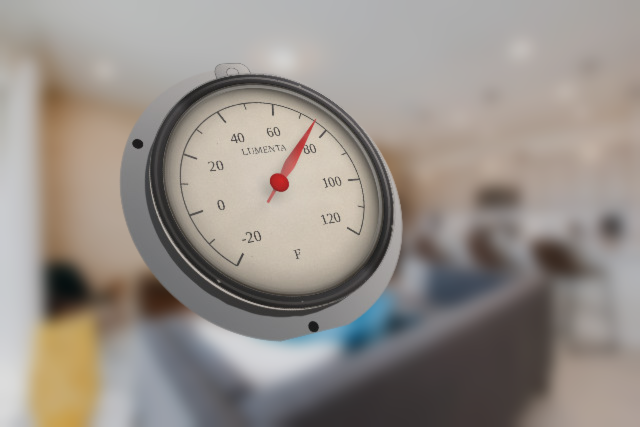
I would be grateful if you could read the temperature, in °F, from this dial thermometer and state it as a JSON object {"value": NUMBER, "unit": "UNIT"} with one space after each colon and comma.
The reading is {"value": 75, "unit": "°F"}
